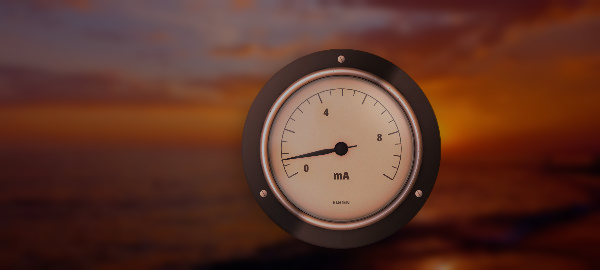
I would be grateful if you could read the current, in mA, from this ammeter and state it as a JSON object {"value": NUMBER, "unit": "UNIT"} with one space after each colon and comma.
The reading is {"value": 0.75, "unit": "mA"}
